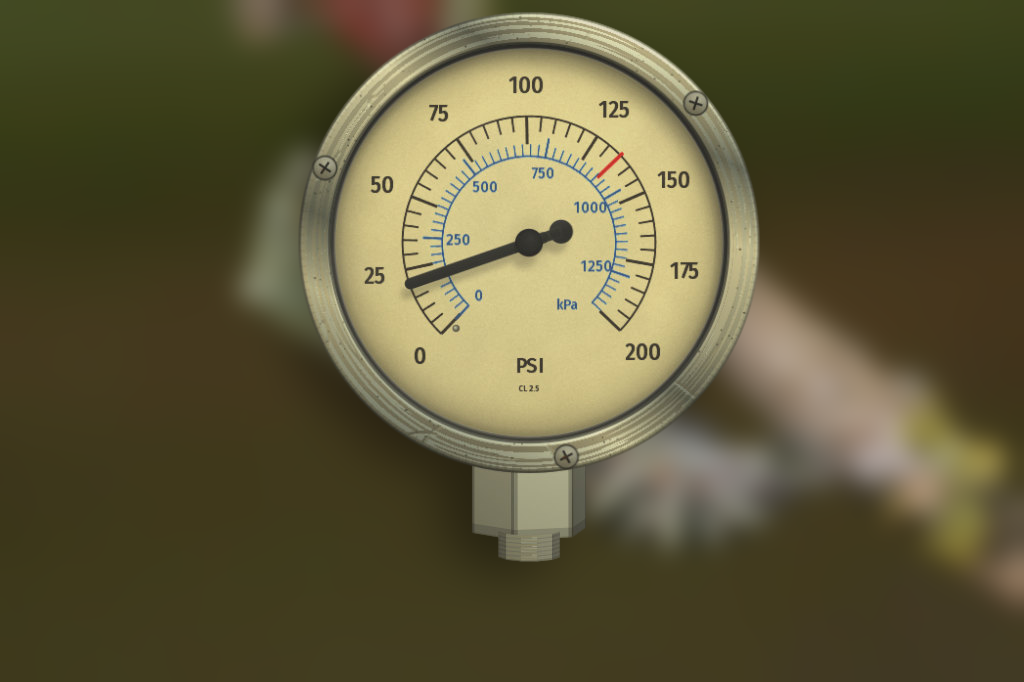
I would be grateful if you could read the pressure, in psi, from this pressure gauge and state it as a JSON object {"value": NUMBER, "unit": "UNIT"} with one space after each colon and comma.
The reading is {"value": 20, "unit": "psi"}
